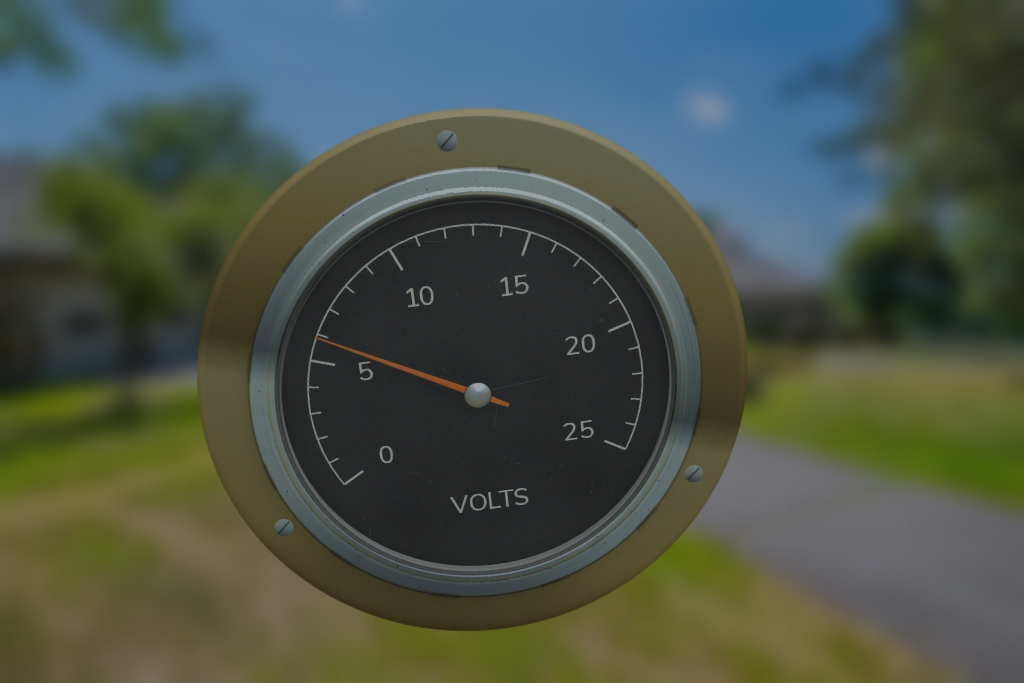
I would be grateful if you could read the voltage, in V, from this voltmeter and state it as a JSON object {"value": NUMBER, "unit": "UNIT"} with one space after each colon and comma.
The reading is {"value": 6, "unit": "V"}
